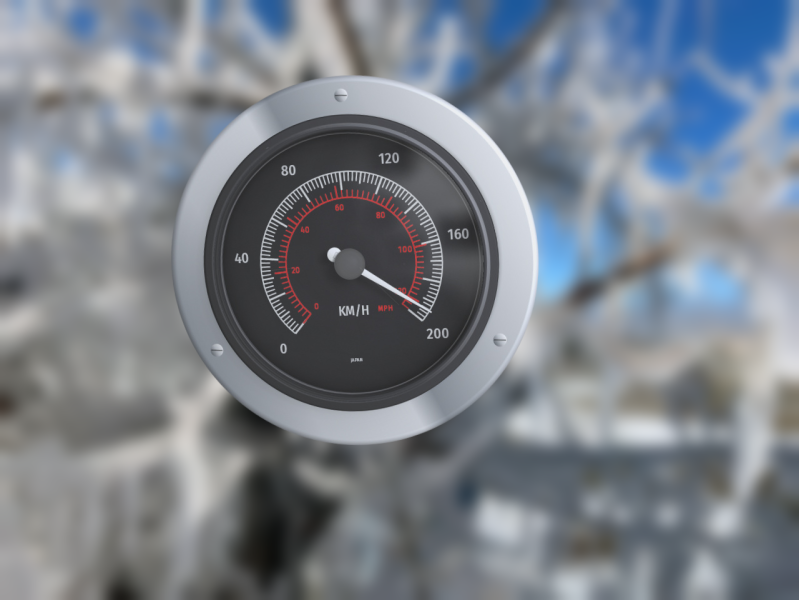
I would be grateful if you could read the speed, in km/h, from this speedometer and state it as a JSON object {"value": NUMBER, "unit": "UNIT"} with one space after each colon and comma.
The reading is {"value": 194, "unit": "km/h"}
